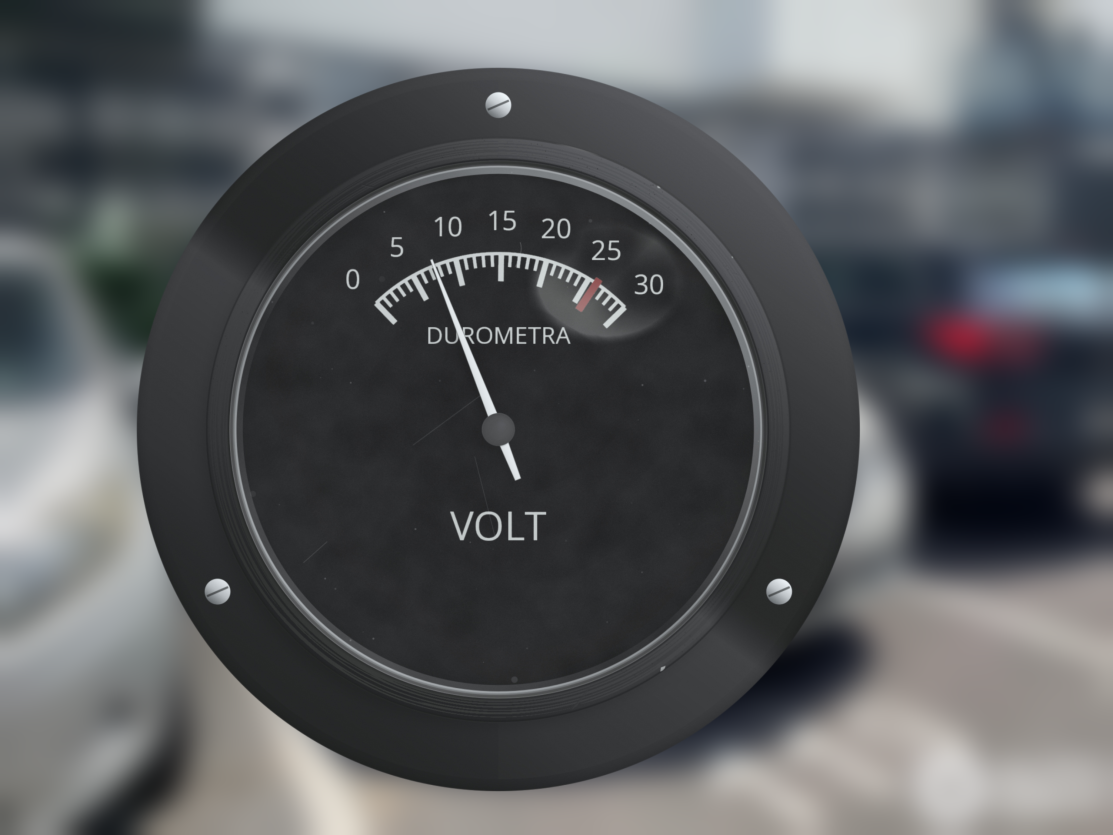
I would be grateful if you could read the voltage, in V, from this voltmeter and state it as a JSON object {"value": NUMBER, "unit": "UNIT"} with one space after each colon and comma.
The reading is {"value": 7.5, "unit": "V"}
